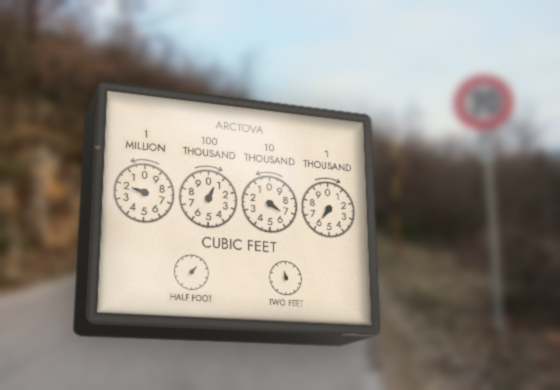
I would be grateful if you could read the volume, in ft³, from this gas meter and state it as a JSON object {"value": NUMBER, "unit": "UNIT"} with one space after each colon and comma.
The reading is {"value": 206600, "unit": "ft³"}
